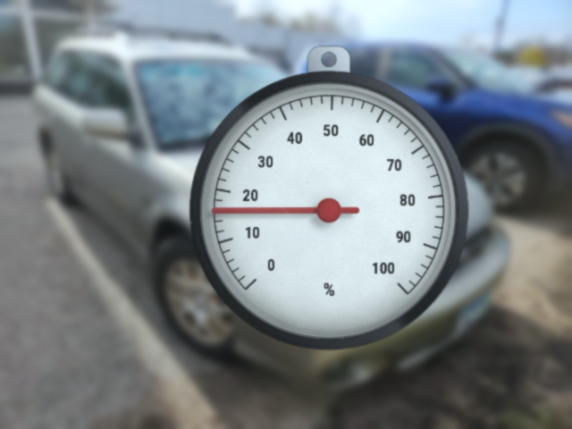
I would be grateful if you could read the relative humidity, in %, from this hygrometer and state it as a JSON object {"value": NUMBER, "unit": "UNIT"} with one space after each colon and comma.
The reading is {"value": 16, "unit": "%"}
